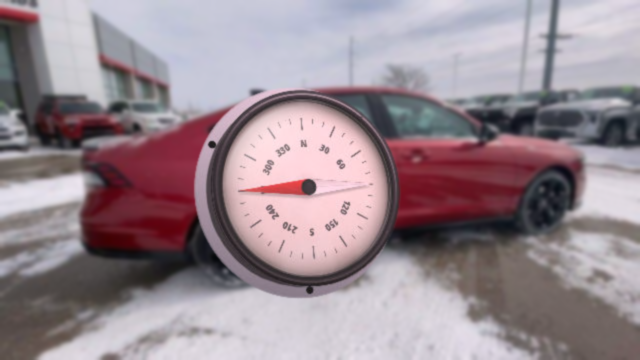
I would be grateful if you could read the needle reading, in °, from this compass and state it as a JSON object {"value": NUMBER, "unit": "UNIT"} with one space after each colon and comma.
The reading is {"value": 270, "unit": "°"}
